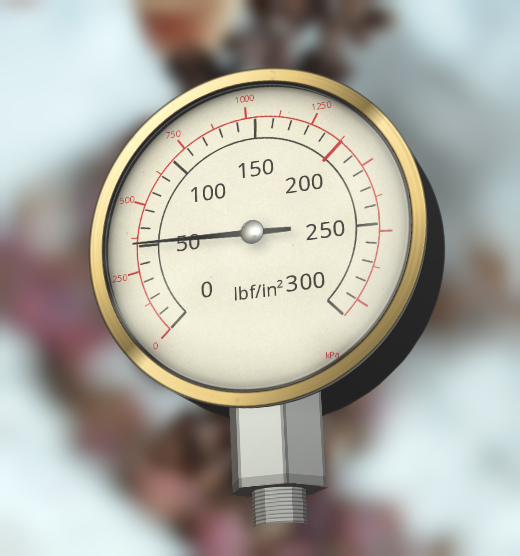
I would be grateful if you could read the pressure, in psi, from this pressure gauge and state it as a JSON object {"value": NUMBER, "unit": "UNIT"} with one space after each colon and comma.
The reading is {"value": 50, "unit": "psi"}
